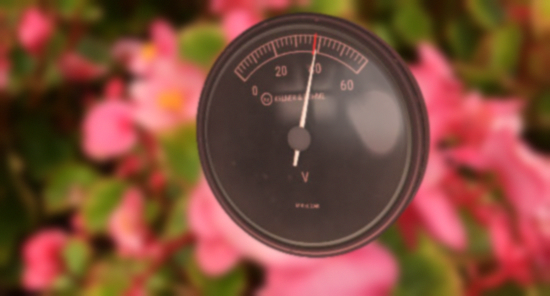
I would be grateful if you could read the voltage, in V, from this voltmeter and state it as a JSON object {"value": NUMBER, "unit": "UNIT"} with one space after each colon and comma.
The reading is {"value": 40, "unit": "V"}
